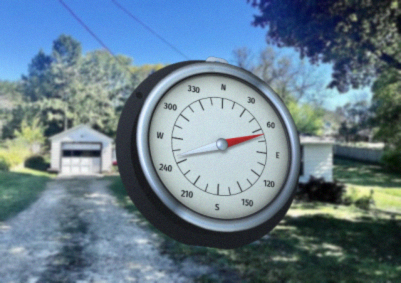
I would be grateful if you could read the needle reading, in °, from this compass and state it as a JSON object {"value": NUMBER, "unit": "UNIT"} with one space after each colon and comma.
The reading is {"value": 67.5, "unit": "°"}
